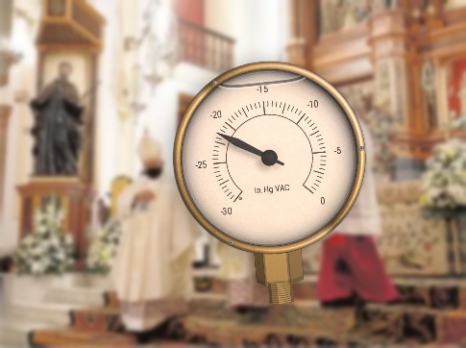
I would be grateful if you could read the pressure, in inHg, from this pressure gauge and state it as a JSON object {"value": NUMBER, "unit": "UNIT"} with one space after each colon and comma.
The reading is {"value": -21.5, "unit": "inHg"}
